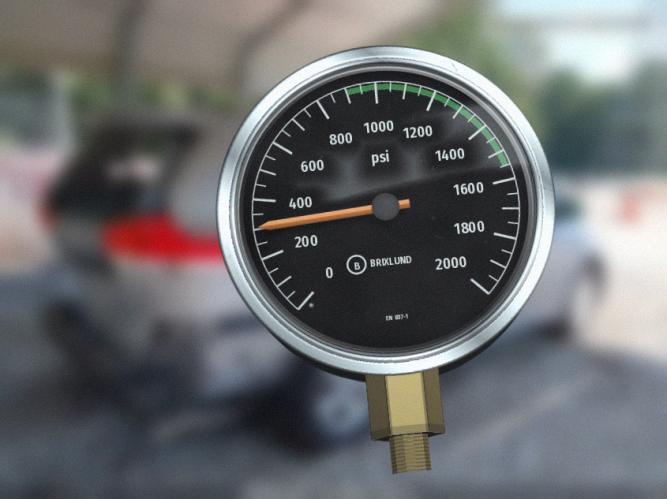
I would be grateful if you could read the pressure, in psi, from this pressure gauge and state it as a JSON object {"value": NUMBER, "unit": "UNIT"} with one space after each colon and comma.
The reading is {"value": 300, "unit": "psi"}
